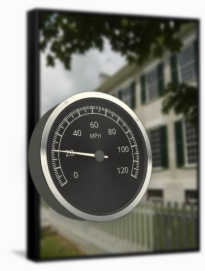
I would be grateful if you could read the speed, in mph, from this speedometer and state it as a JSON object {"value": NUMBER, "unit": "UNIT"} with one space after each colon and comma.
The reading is {"value": 20, "unit": "mph"}
